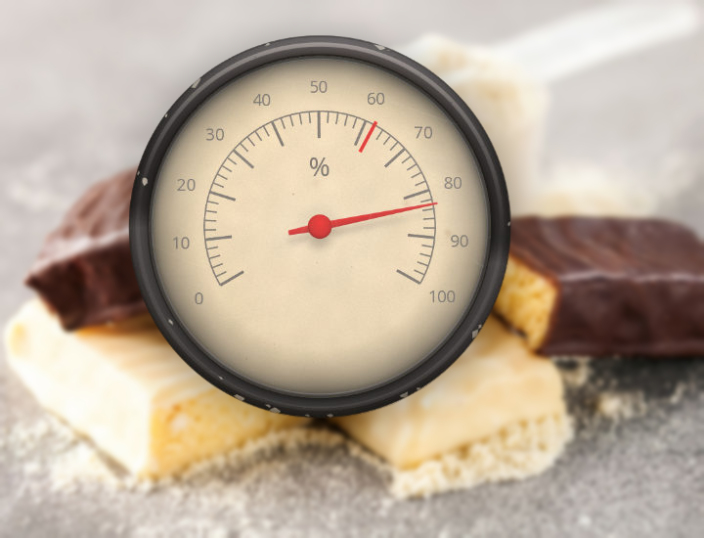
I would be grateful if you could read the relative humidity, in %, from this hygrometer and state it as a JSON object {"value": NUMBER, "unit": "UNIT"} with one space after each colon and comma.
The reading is {"value": 83, "unit": "%"}
